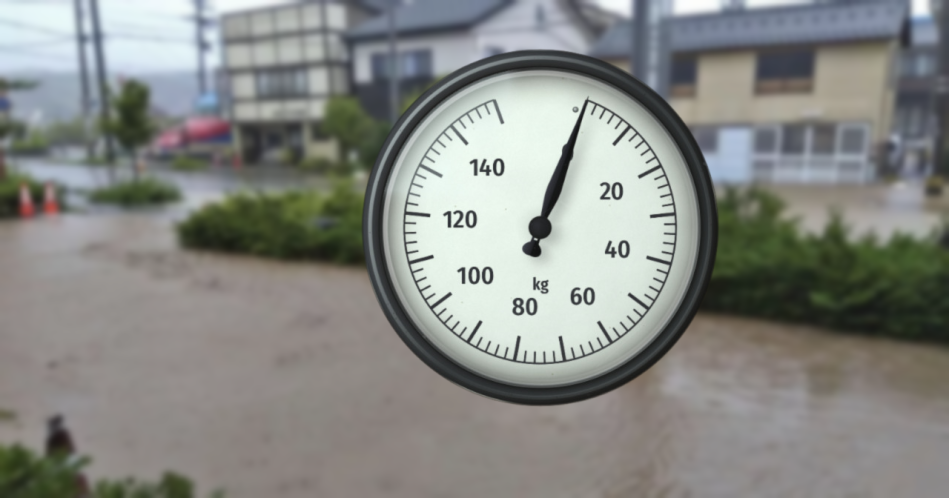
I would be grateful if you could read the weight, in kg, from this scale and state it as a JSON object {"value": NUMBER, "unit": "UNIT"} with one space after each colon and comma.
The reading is {"value": 0, "unit": "kg"}
